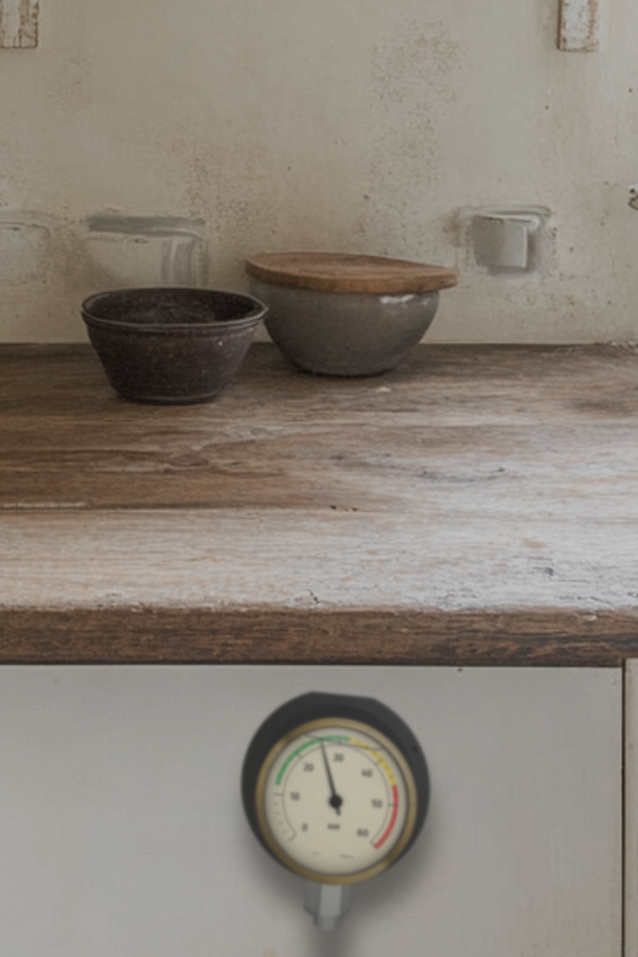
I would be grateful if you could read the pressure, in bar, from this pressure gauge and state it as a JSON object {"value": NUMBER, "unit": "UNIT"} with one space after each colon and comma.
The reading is {"value": 26, "unit": "bar"}
